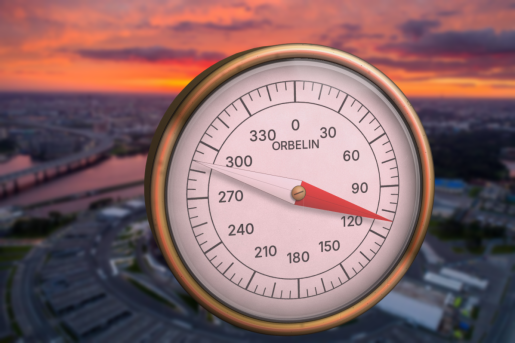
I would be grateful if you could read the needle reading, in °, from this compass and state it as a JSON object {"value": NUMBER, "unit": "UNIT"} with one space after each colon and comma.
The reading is {"value": 110, "unit": "°"}
